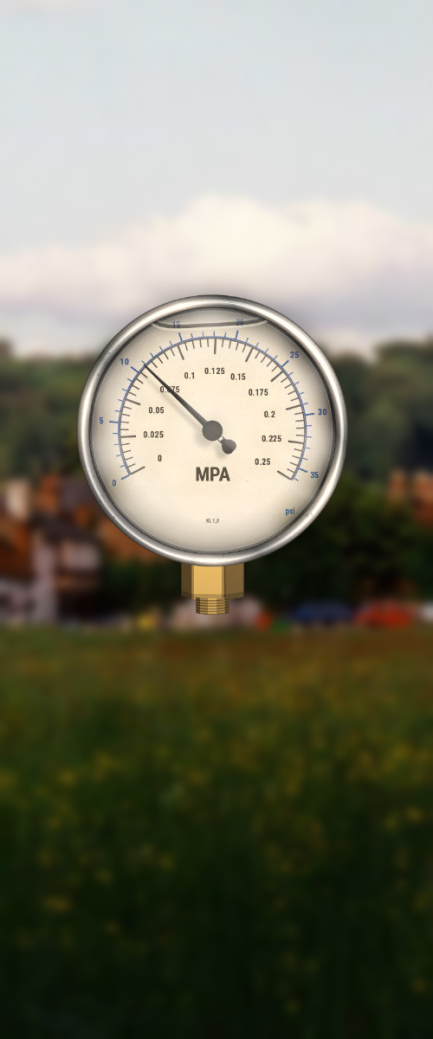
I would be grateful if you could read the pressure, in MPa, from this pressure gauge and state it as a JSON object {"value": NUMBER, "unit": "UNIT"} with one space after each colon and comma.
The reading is {"value": 0.075, "unit": "MPa"}
